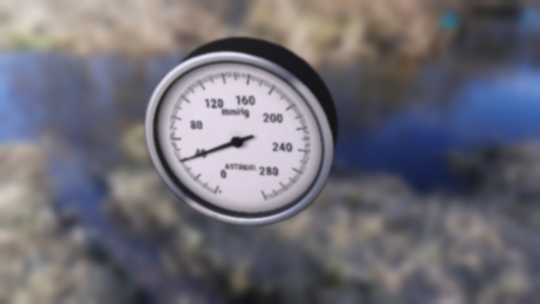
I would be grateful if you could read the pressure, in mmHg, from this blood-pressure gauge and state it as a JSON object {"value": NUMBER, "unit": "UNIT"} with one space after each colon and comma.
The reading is {"value": 40, "unit": "mmHg"}
